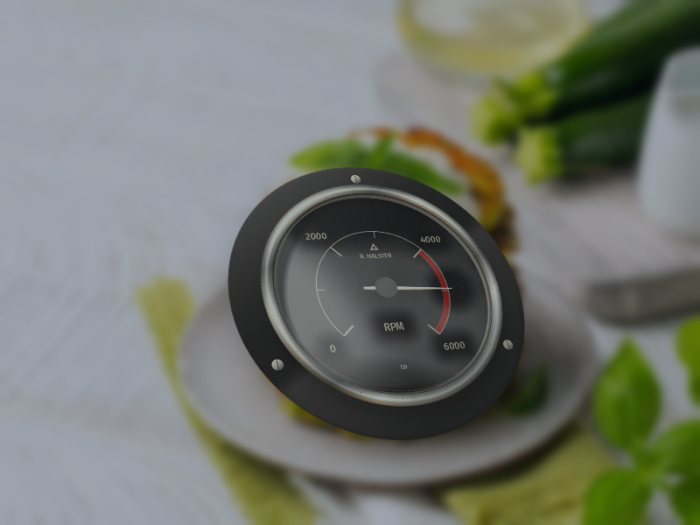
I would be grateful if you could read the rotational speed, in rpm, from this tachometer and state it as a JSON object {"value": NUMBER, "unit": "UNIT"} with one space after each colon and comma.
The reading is {"value": 5000, "unit": "rpm"}
